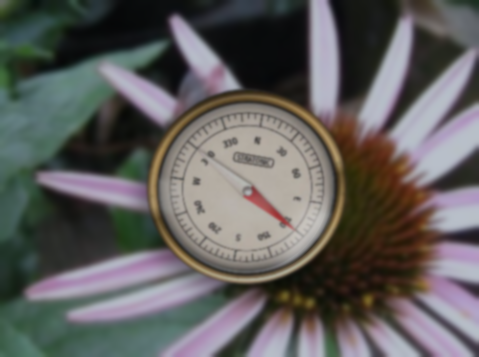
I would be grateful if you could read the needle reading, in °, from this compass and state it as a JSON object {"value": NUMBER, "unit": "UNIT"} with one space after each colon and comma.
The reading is {"value": 120, "unit": "°"}
